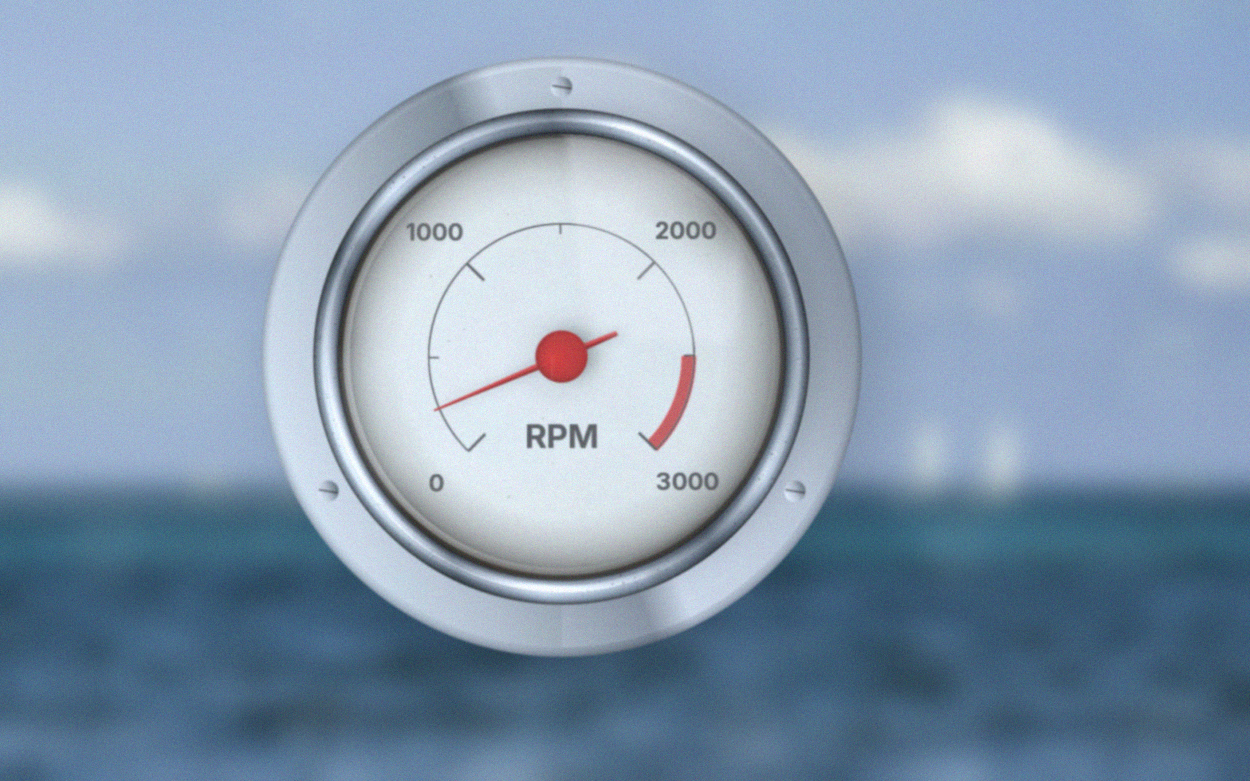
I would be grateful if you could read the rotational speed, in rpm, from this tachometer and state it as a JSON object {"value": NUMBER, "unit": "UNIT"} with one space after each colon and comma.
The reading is {"value": 250, "unit": "rpm"}
